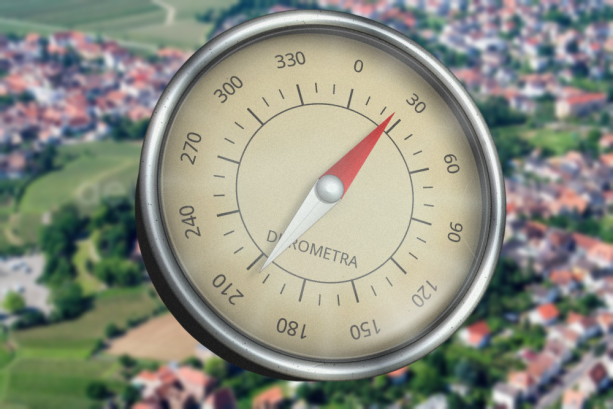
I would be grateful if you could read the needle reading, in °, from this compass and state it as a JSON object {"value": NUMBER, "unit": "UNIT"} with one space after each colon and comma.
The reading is {"value": 25, "unit": "°"}
